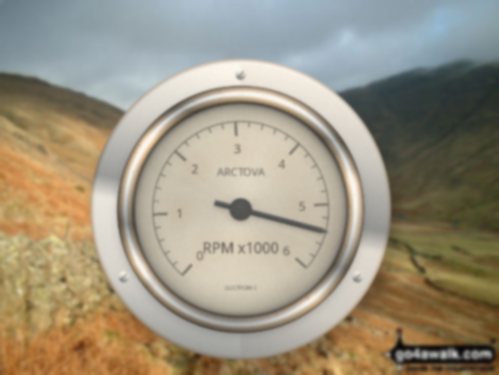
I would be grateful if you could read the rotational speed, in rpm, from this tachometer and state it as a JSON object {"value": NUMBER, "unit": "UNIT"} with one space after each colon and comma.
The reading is {"value": 5400, "unit": "rpm"}
